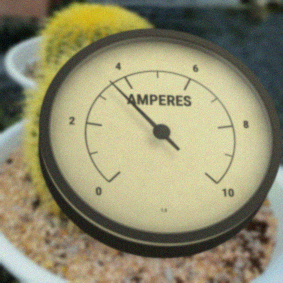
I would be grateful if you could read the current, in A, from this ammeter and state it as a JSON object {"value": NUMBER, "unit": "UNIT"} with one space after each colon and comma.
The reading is {"value": 3.5, "unit": "A"}
